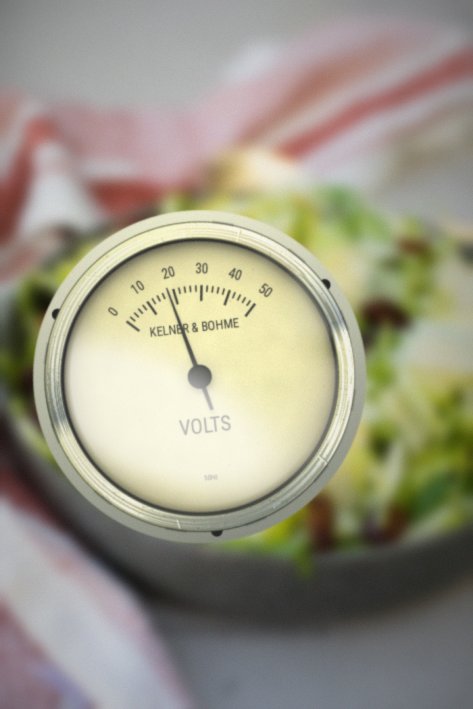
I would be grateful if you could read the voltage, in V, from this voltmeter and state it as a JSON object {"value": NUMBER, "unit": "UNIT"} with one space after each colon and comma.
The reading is {"value": 18, "unit": "V"}
